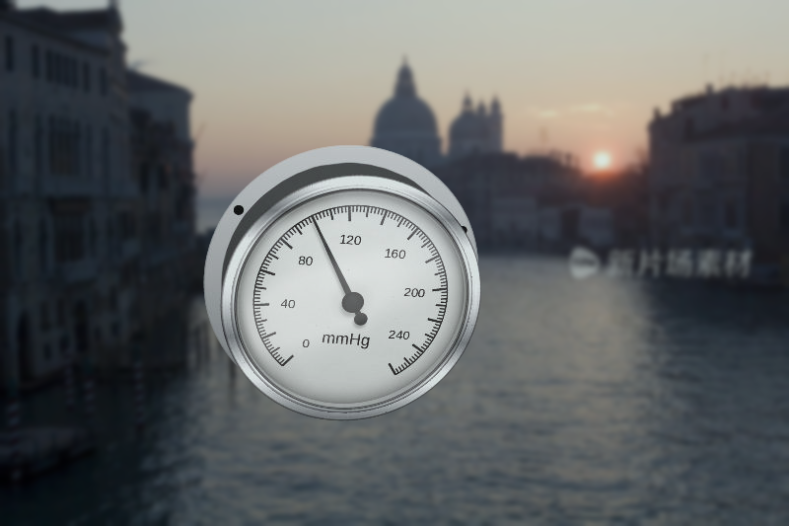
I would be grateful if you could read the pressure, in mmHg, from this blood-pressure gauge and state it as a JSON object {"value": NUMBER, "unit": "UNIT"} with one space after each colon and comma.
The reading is {"value": 100, "unit": "mmHg"}
